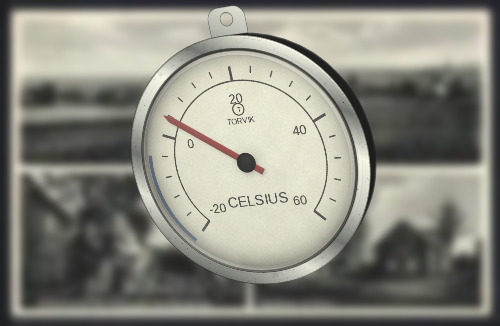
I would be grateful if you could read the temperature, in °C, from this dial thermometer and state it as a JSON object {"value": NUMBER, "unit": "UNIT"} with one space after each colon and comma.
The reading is {"value": 4, "unit": "°C"}
